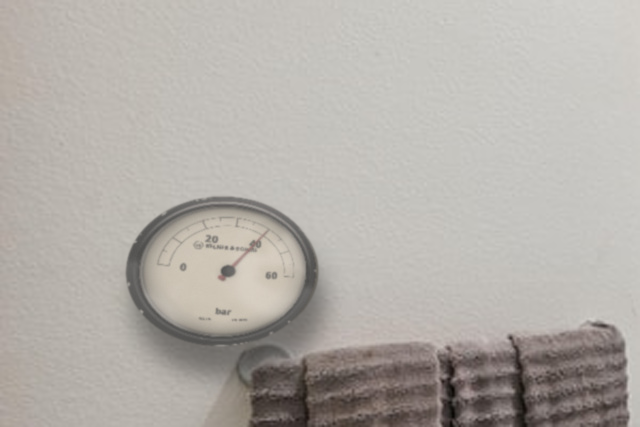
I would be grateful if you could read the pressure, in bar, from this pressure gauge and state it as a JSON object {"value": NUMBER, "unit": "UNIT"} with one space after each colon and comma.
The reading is {"value": 40, "unit": "bar"}
